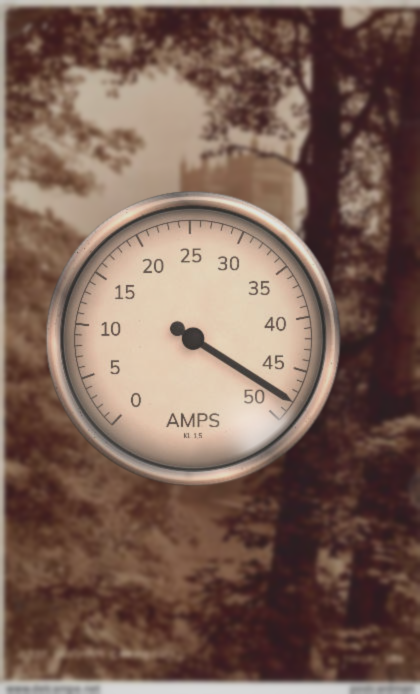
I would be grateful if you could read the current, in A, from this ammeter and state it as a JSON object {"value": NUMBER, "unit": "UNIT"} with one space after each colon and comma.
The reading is {"value": 48, "unit": "A"}
